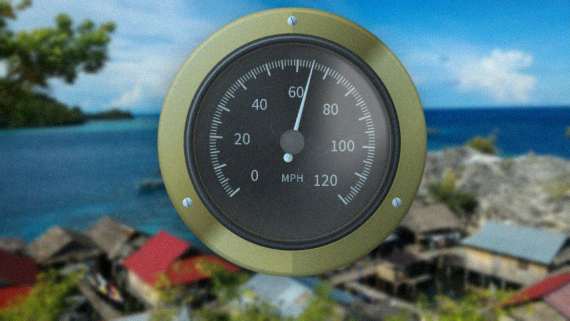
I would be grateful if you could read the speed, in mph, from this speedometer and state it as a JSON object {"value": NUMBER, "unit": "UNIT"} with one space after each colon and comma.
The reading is {"value": 65, "unit": "mph"}
